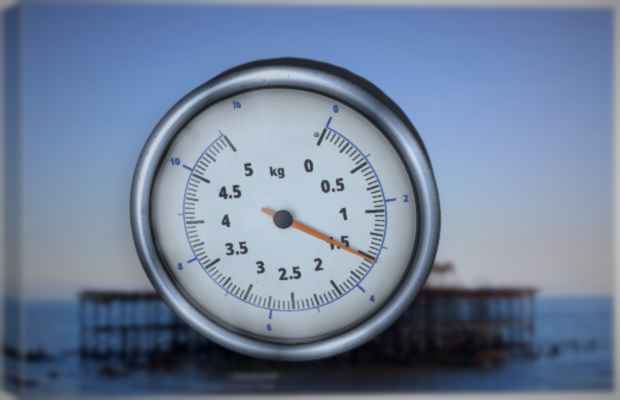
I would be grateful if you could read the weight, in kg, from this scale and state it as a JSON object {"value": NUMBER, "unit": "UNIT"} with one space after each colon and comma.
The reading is {"value": 1.5, "unit": "kg"}
